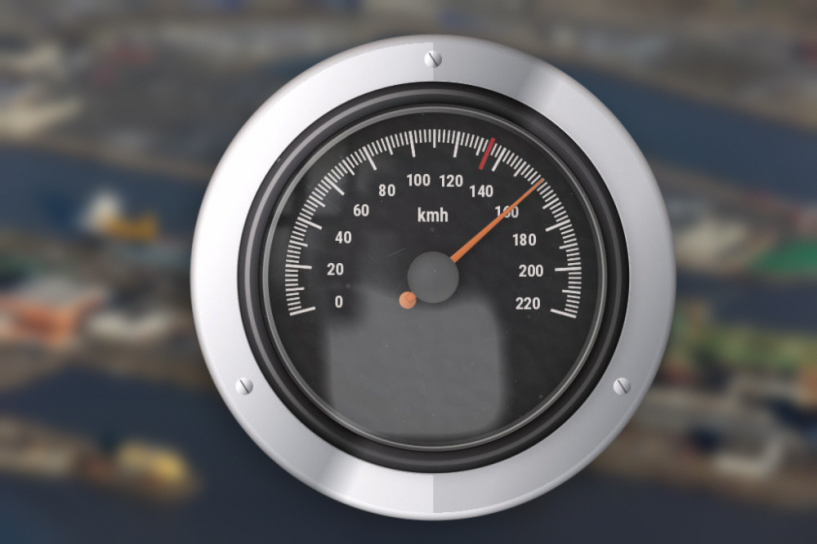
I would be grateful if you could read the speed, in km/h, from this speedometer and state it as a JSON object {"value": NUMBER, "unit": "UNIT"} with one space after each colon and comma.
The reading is {"value": 160, "unit": "km/h"}
